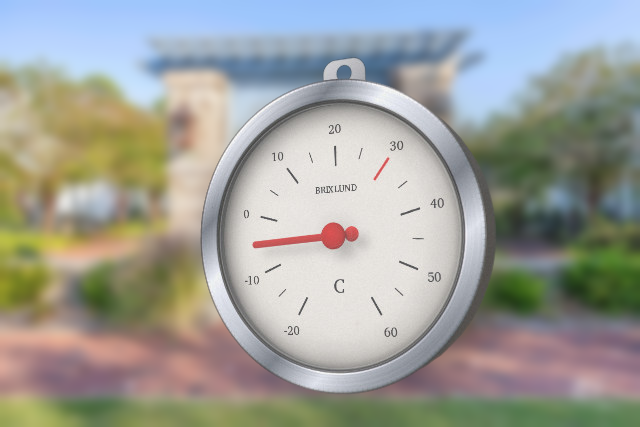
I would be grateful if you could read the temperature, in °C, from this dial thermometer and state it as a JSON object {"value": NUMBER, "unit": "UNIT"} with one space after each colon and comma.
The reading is {"value": -5, "unit": "°C"}
